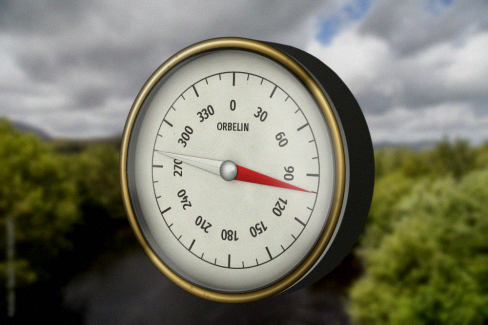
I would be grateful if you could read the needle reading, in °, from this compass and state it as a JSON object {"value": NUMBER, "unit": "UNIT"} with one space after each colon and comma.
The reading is {"value": 100, "unit": "°"}
